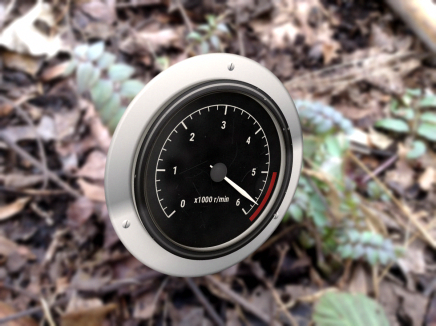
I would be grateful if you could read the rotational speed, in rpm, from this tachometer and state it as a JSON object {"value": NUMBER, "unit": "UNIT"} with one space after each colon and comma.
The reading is {"value": 5700, "unit": "rpm"}
